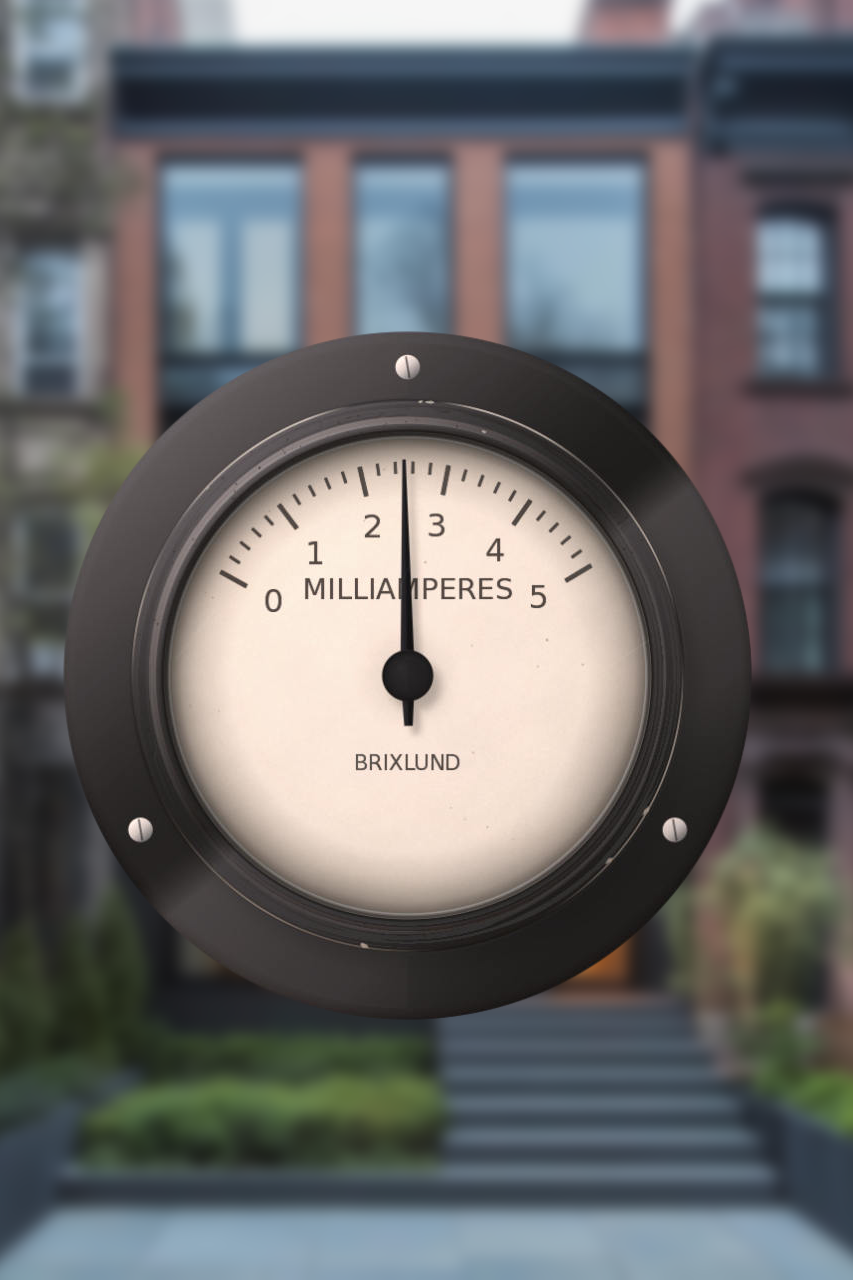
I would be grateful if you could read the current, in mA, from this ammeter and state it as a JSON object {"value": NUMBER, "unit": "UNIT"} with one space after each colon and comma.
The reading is {"value": 2.5, "unit": "mA"}
